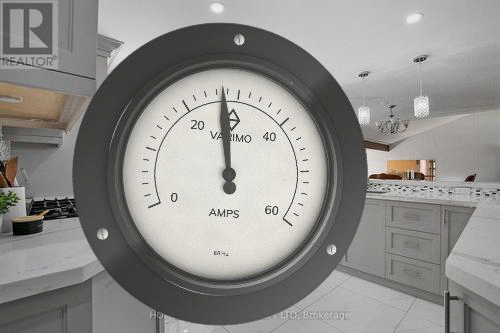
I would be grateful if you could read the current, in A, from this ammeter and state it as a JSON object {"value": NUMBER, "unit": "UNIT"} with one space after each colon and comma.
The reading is {"value": 27, "unit": "A"}
